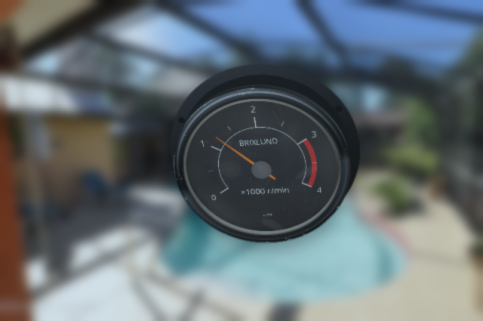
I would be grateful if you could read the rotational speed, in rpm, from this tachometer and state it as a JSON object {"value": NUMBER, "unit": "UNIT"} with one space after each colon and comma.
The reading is {"value": 1250, "unit": "rpm"}
